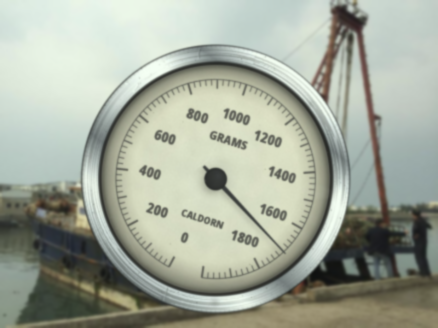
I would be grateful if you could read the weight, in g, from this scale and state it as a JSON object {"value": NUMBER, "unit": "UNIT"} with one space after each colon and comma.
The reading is {"value": 1700, "unit": "g"}
